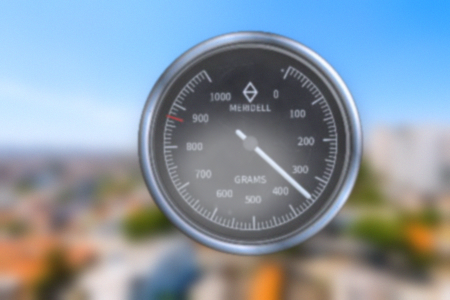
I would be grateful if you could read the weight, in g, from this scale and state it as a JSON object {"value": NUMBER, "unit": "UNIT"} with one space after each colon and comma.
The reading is {"value": 350, "unit": "g"}
